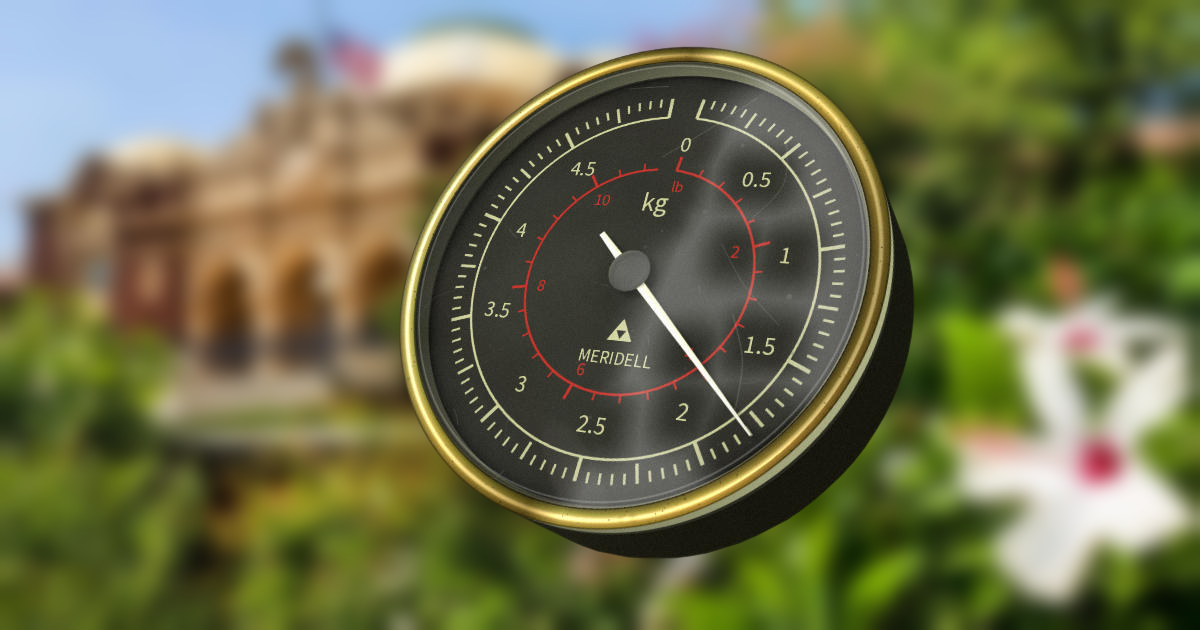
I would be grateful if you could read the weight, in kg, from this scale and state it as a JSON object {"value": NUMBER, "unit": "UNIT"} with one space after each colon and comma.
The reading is {"value": 1.8, "unit": "kg"}
